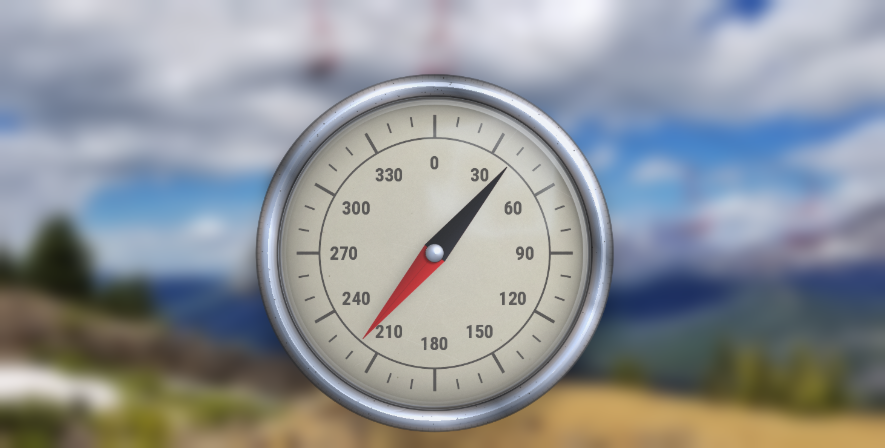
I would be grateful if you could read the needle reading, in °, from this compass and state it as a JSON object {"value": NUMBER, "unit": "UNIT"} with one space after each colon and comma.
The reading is {"value": 220, "unit": "°"}
